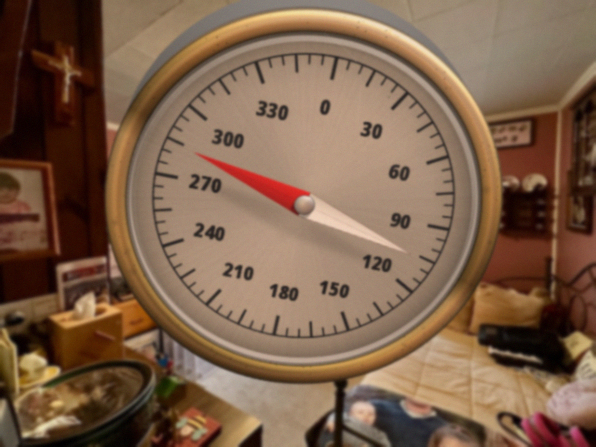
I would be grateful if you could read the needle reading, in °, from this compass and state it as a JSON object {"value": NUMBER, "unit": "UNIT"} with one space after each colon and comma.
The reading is {"value": 285, "unit": "°"}
